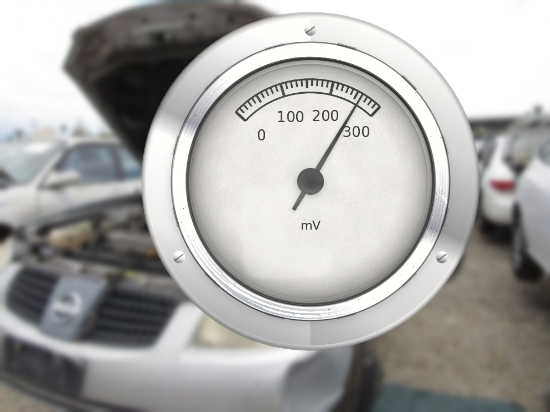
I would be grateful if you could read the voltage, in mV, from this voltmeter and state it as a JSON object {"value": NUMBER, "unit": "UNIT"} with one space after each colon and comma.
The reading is {"value": 260, "unit": "mV"}
